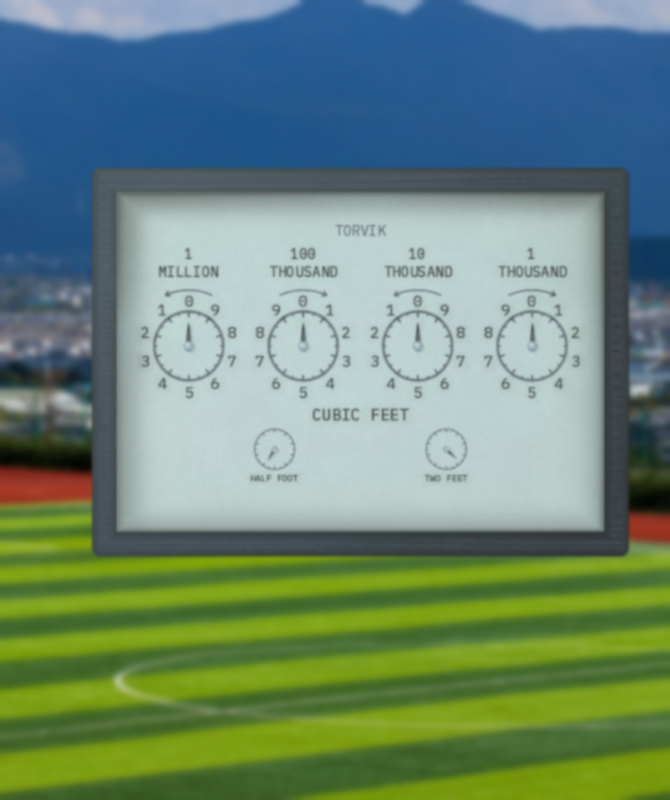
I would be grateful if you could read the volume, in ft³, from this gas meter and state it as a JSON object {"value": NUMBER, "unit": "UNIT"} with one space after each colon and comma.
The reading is {"value": 0, "unit": "ft³"}
